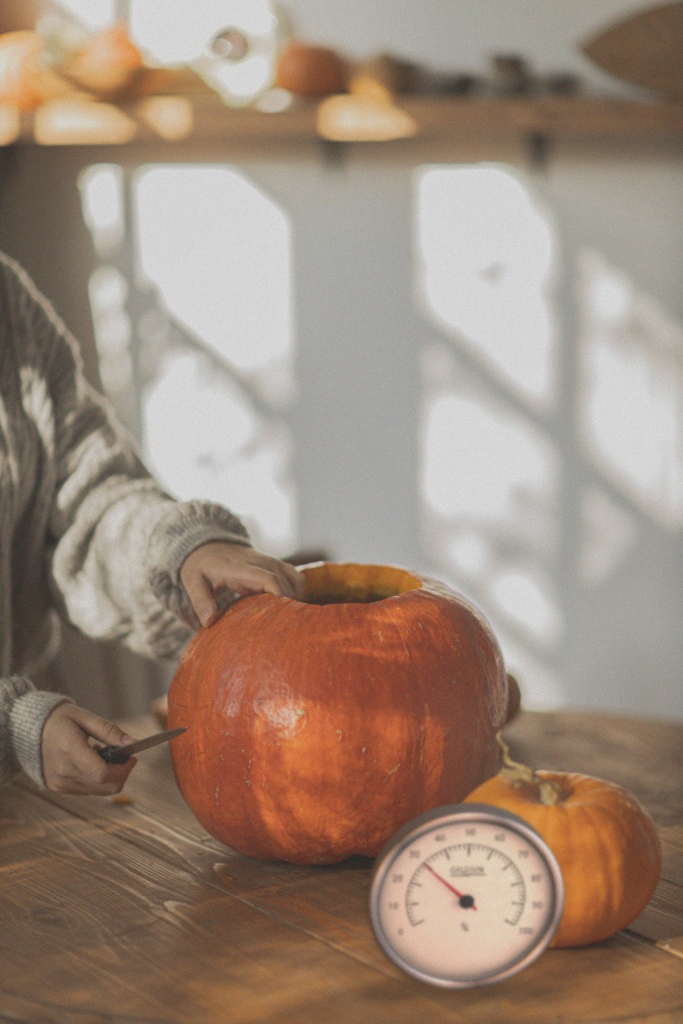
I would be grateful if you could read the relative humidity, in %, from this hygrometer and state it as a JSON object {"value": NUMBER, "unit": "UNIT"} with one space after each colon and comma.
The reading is {"value": 30, "unit": "%"}
